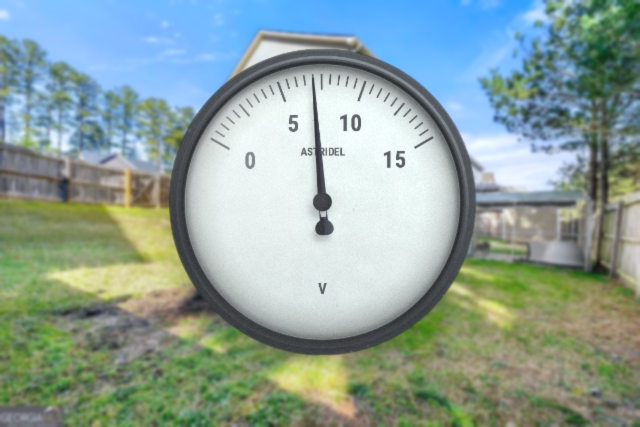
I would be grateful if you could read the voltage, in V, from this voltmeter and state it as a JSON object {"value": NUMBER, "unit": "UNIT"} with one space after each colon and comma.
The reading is {"value": 7, "unit": "V"}
